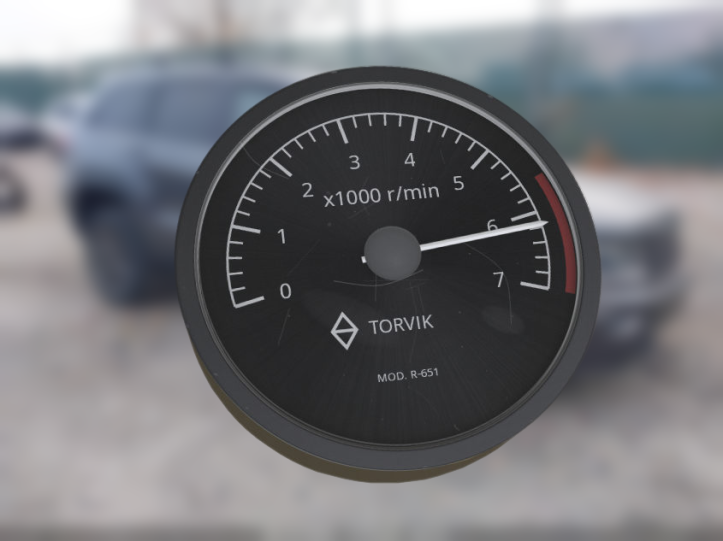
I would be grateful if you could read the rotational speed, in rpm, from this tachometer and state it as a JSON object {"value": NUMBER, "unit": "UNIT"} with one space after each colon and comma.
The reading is {"value": 6200, "unit": "rpm"}
